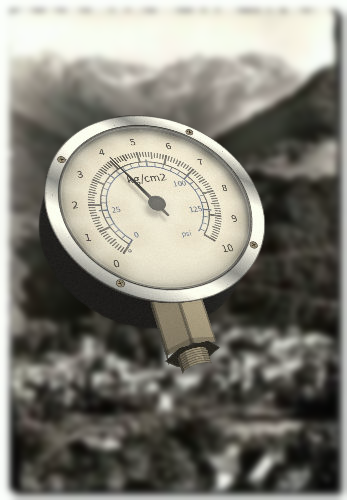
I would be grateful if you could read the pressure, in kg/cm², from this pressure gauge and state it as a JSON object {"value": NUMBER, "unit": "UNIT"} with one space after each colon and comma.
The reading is {"value": 4, "unit": "kg/cm²"}
